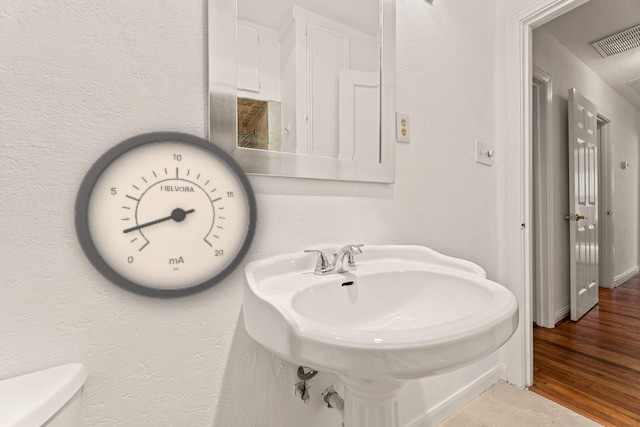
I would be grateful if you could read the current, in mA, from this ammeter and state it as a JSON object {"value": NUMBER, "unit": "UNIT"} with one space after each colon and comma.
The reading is {"value": 2, "unit": "mA"}
